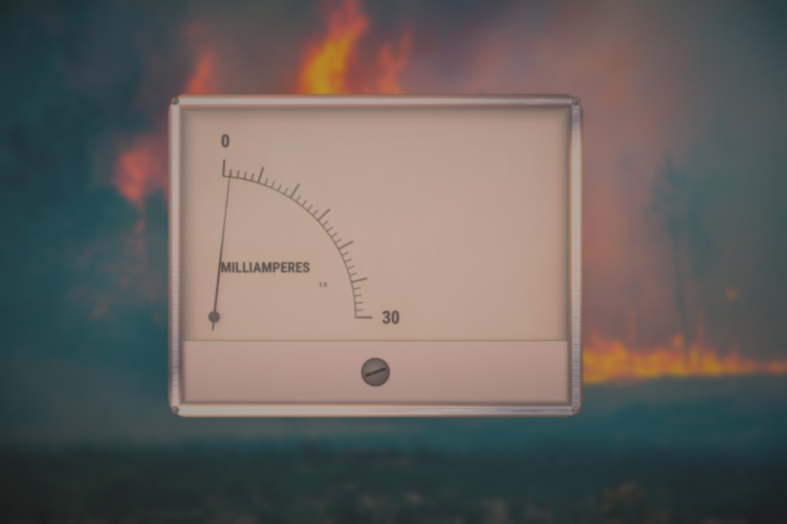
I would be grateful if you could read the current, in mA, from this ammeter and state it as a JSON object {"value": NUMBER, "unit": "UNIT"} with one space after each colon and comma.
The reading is {"value": 1, "unit": "mA"}
